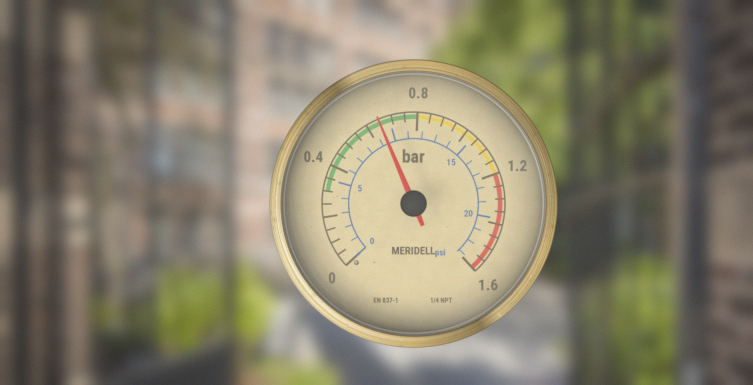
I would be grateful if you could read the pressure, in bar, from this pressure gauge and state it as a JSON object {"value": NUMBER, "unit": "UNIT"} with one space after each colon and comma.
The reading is {"value": 0.65, "unit": "bar"}
